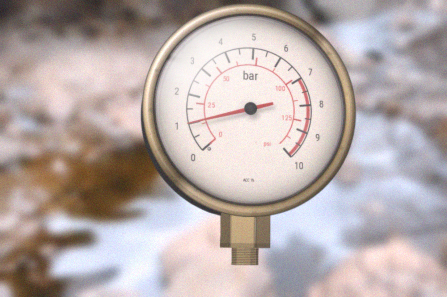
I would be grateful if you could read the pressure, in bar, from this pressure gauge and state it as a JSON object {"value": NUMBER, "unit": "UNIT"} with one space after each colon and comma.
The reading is {"value": 1, "unit": "bar"}
